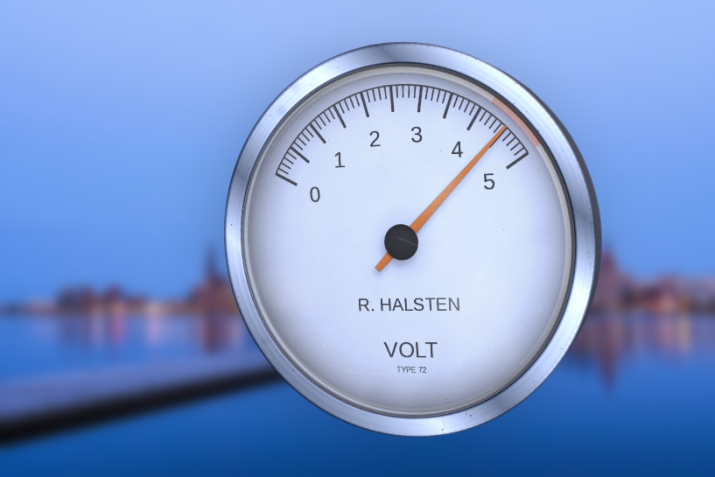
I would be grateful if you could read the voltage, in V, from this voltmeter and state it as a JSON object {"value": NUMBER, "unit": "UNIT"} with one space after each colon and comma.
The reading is {"value": 4.5, "unit": "V"}
